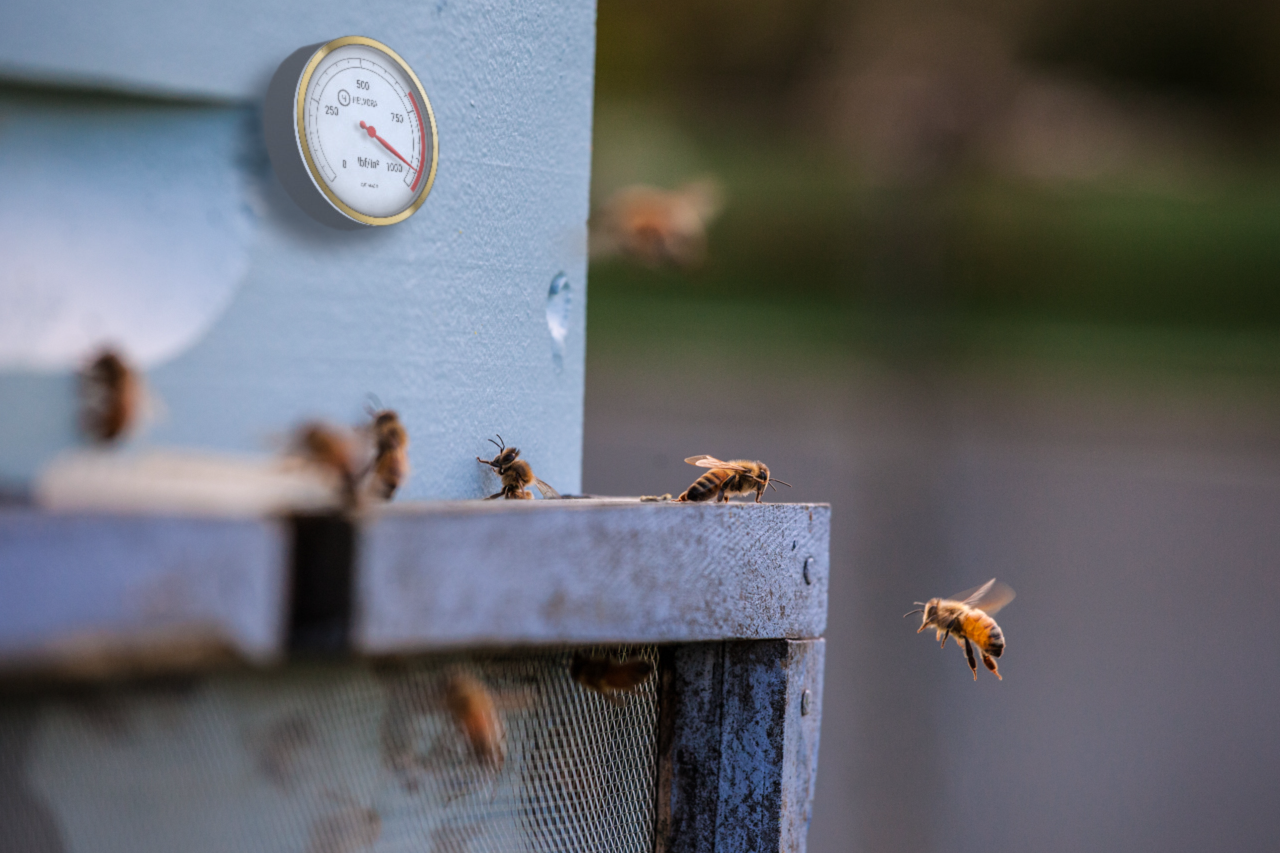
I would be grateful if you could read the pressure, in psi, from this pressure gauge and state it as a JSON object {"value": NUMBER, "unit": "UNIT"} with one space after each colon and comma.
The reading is {"value": 950, "unit": "psi"}
